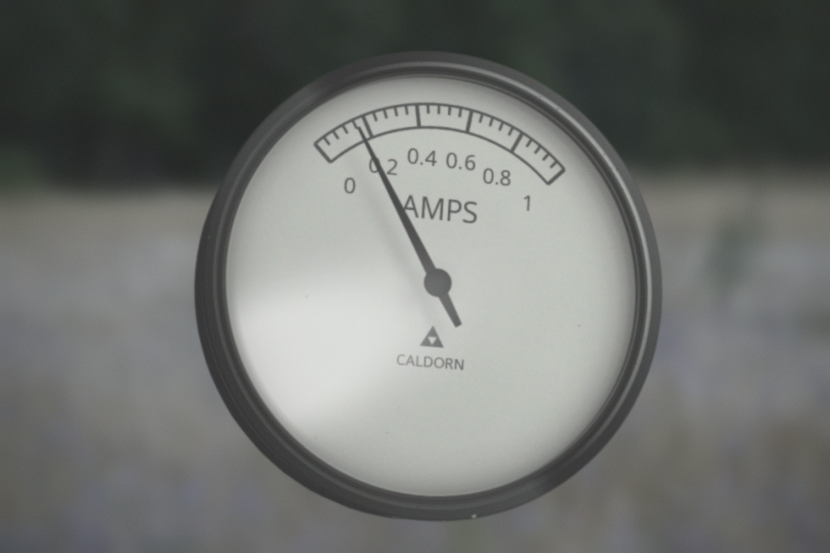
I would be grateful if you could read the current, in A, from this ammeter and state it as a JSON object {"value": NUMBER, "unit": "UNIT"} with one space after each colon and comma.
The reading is {"value": 0.16, "unit": "A"}
